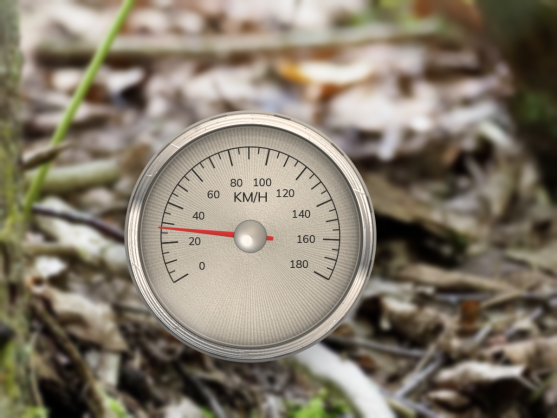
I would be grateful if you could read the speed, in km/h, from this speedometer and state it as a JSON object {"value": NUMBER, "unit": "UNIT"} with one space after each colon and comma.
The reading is {"value": 27.5, "unit": "km/h"}
